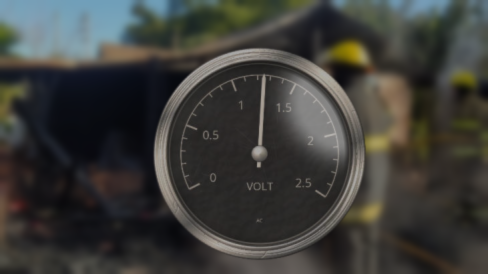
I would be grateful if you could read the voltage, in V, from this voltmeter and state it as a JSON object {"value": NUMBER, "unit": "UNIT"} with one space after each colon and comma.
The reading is {"value": 1.25, "unit": "V"}
